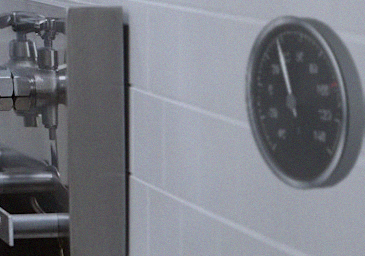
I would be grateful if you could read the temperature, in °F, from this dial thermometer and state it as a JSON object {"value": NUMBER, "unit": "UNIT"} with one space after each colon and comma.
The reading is {"value": 40, "unit": "°F"}
